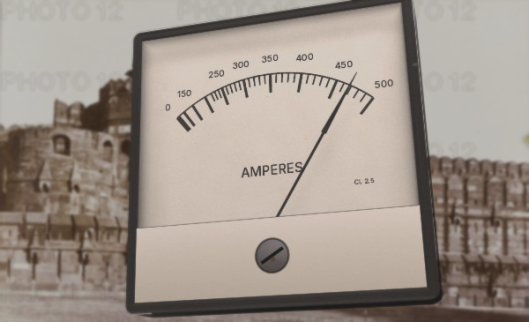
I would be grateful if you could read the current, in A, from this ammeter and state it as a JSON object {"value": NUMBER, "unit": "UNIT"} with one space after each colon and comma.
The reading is {"value": 470, "unit": "A"}
